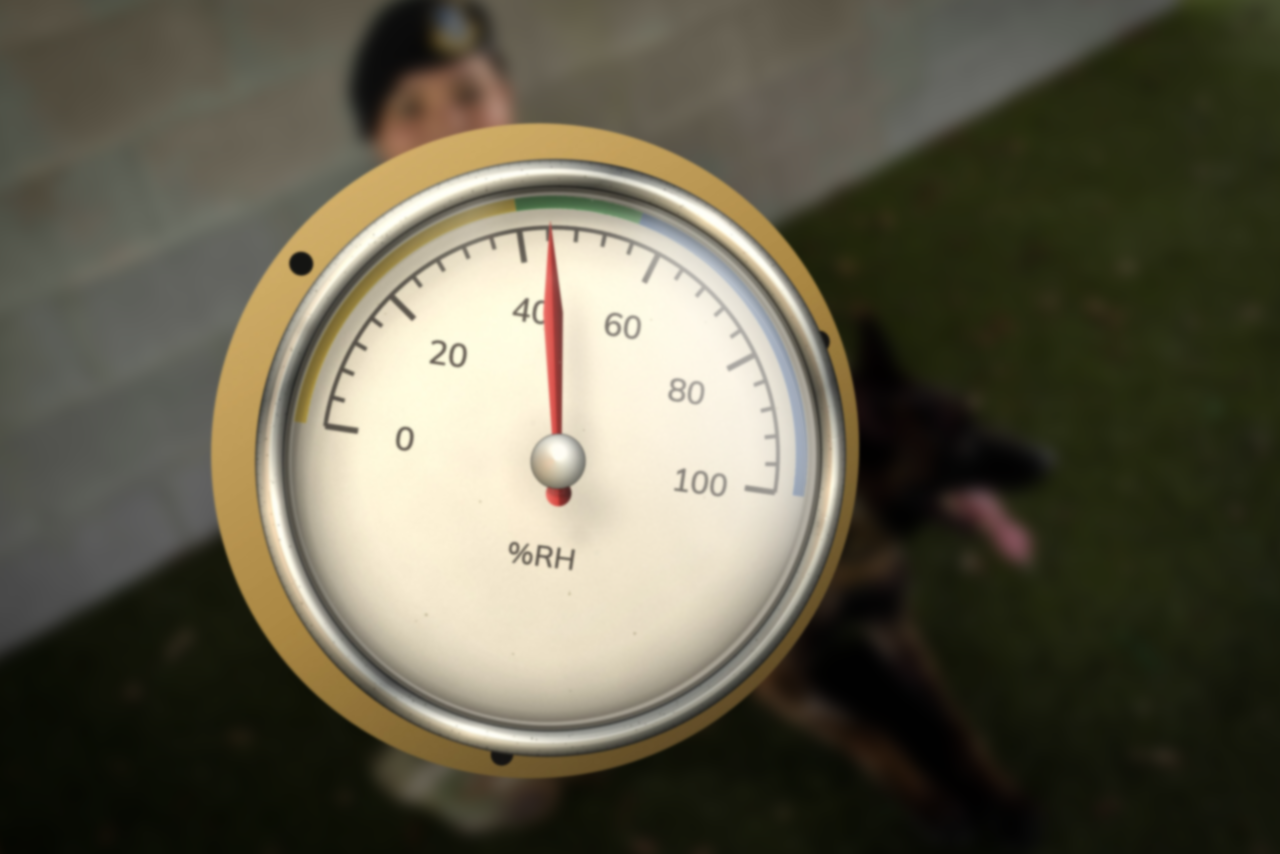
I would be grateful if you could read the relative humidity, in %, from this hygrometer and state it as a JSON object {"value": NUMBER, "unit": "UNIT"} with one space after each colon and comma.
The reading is {"value": 44, "unit": "%"}
